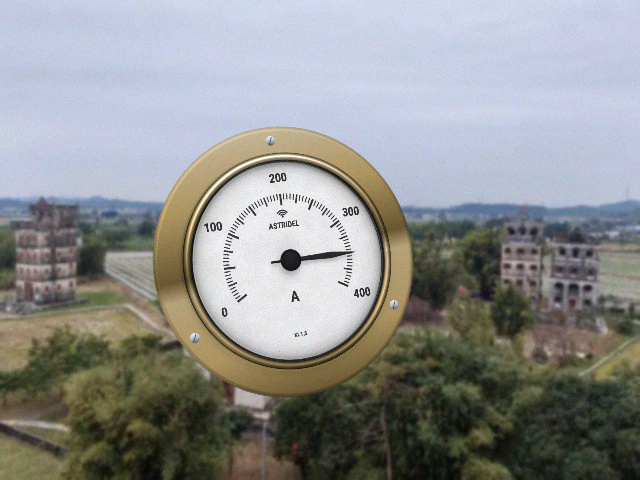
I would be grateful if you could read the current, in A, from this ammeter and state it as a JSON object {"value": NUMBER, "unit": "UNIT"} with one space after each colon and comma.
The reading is {"value": 350, "unit": "A"}
